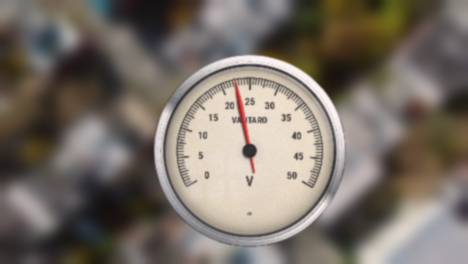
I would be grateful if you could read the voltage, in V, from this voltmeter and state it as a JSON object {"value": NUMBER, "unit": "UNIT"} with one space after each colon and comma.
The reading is {"value": 22.5, "unit": "V"}
